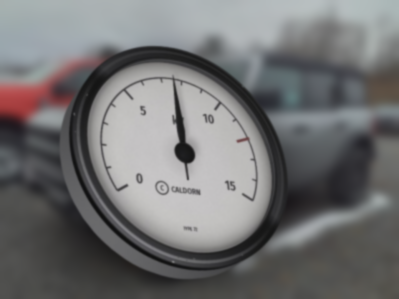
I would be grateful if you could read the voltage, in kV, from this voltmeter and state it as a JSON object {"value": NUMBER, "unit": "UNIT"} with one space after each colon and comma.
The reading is {"value": 7.5, "unit": "kV"}
